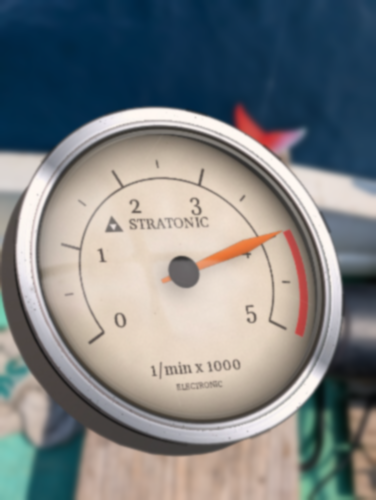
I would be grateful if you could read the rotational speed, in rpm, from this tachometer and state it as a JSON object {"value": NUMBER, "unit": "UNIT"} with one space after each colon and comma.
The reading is {"value": 4000, "unit": "rpm"}
